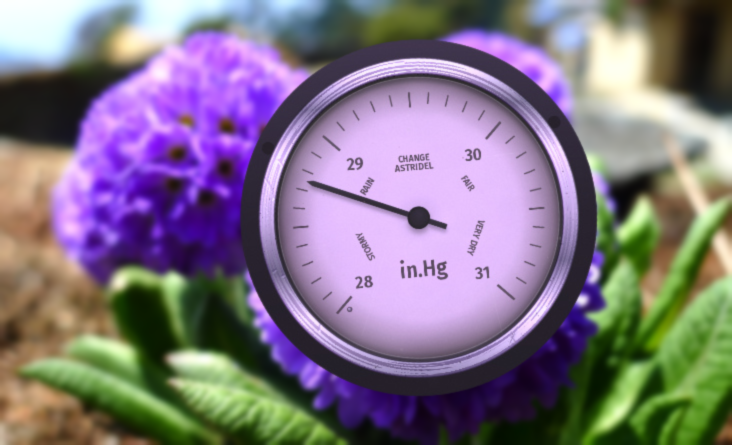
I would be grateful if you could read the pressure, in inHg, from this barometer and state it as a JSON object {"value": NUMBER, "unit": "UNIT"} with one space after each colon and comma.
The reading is {"value": 28.75, "unit": "inHg"}
